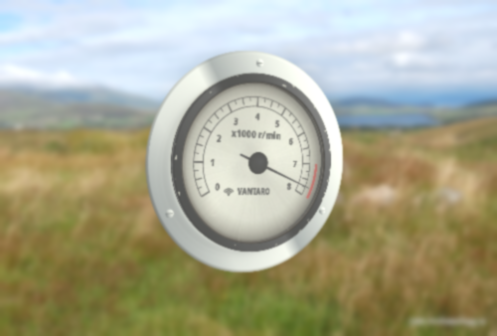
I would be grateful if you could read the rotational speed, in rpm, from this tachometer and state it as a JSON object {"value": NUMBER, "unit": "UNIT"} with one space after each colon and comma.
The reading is {"value": 7750, "unit": "rpm"}
